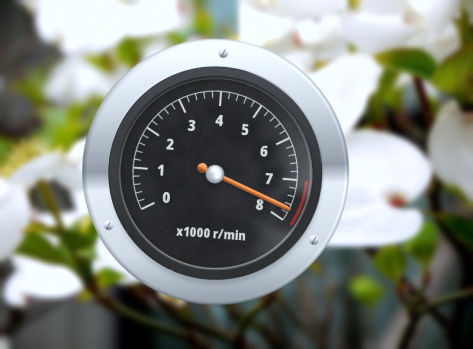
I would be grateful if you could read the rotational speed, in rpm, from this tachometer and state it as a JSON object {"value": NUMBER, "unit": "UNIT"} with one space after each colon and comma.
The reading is {"value": 7700, "unit": "rpm"}
